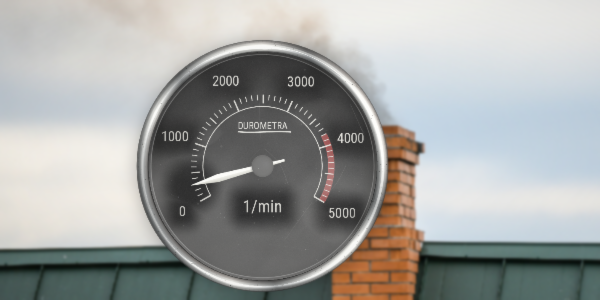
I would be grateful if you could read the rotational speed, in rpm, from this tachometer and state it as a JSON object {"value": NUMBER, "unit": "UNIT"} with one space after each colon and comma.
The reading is {"value": 300, "unit": "rpm"}
